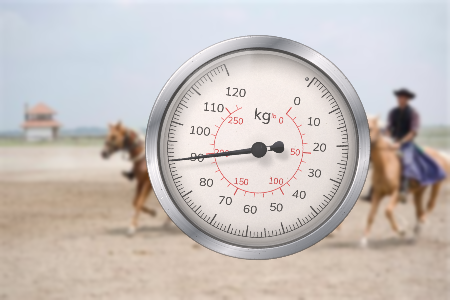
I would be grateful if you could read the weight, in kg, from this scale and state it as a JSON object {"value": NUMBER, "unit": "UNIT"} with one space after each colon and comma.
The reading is {"value": 90, "unit": "kg"}
